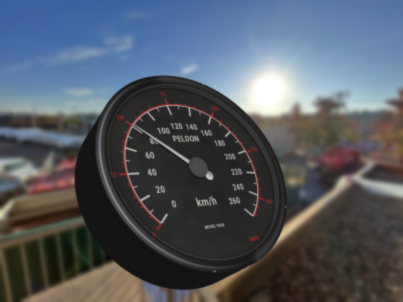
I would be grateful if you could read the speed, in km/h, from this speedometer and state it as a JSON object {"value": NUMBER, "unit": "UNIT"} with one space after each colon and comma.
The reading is {"value": 80, "unit": "km/h"}
